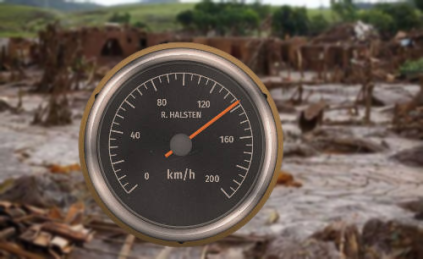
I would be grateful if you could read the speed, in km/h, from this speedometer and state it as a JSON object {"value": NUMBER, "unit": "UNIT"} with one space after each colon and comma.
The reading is {"value": 137.5, "unit": "km/h"}
